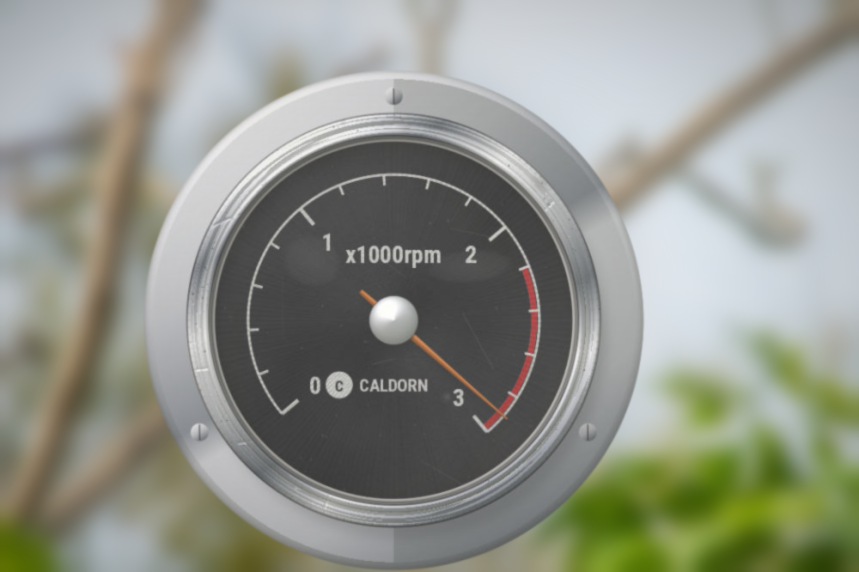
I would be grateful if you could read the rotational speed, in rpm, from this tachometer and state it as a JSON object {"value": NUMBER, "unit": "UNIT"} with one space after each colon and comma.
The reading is {"value": 2900, "unit": "rpm"}
